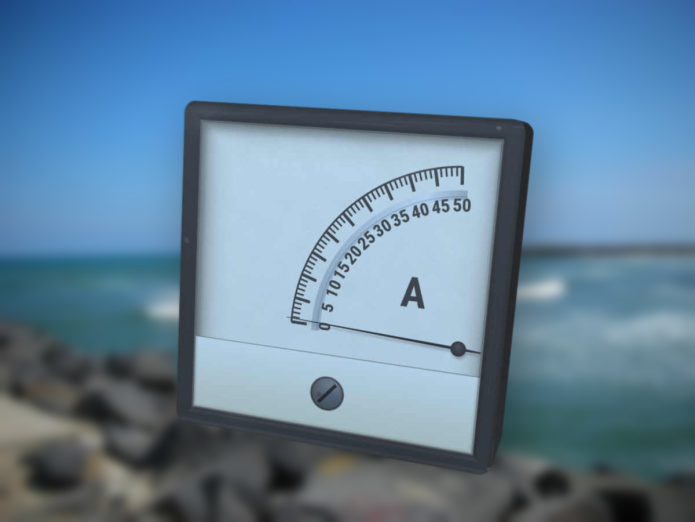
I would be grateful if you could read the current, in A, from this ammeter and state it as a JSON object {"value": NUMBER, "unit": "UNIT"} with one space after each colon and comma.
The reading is {"value": 1, "unit": "A"}
